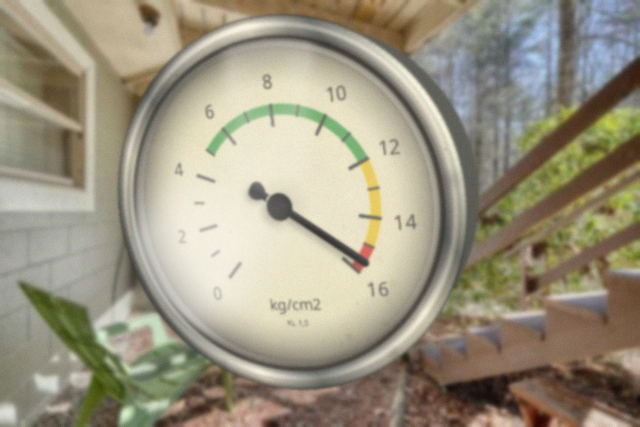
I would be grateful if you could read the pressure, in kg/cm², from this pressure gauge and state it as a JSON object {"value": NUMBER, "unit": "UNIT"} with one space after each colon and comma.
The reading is {"value": 15.5, "unit": "kg/cm²"}
